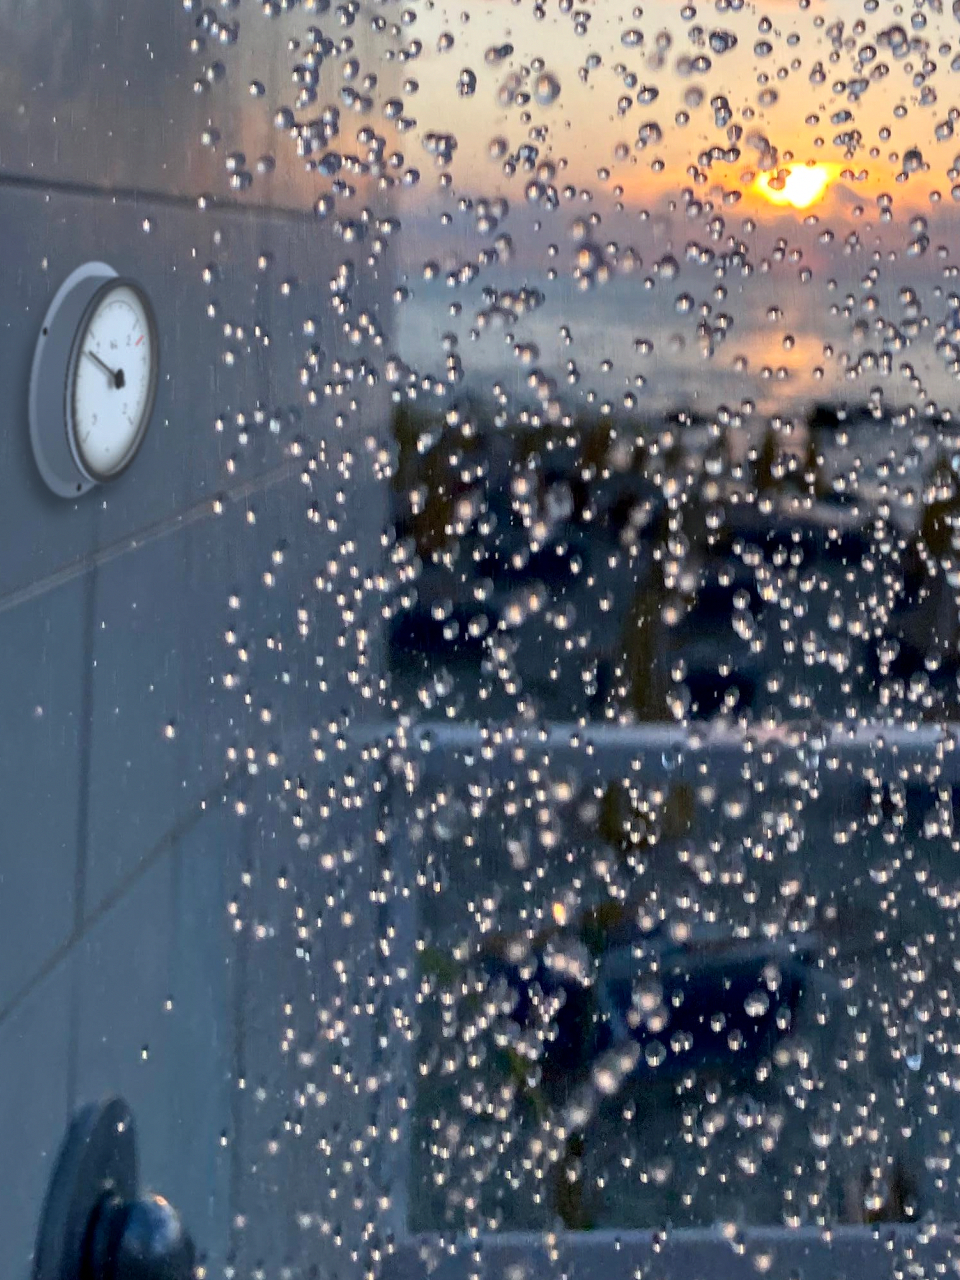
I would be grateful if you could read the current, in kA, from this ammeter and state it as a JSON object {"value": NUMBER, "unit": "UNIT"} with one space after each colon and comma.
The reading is {"value": 0.8, "unit": "kA"}
